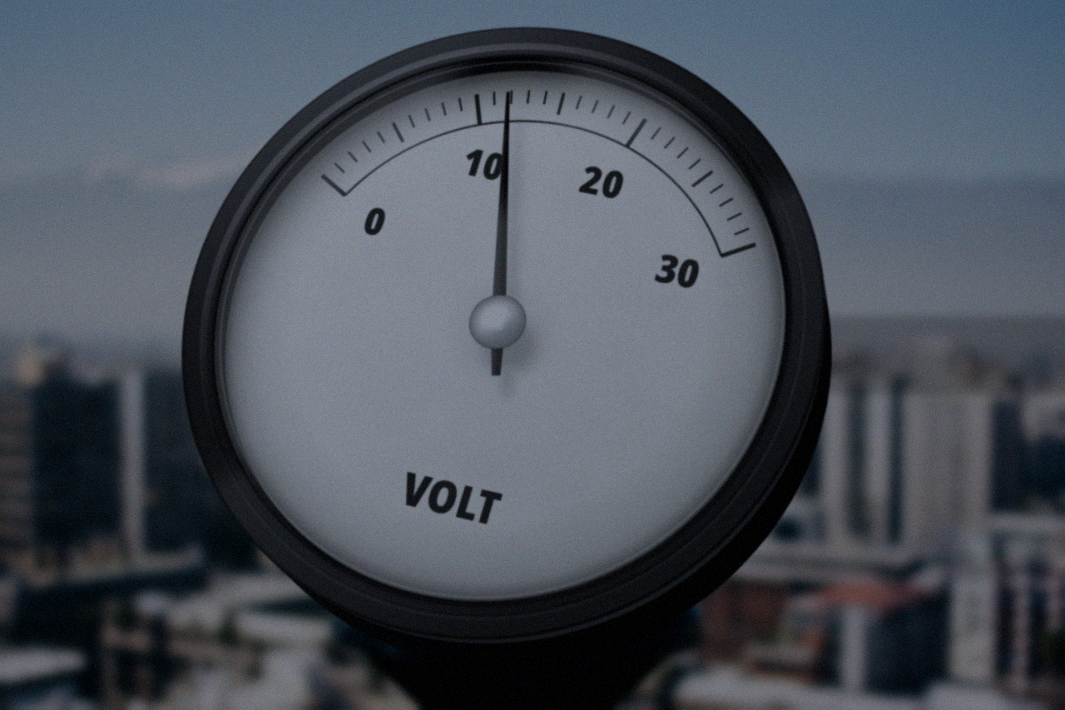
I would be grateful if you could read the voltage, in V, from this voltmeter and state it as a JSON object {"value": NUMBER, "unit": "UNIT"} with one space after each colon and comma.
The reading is {"value": 12, "unit": "V"}
